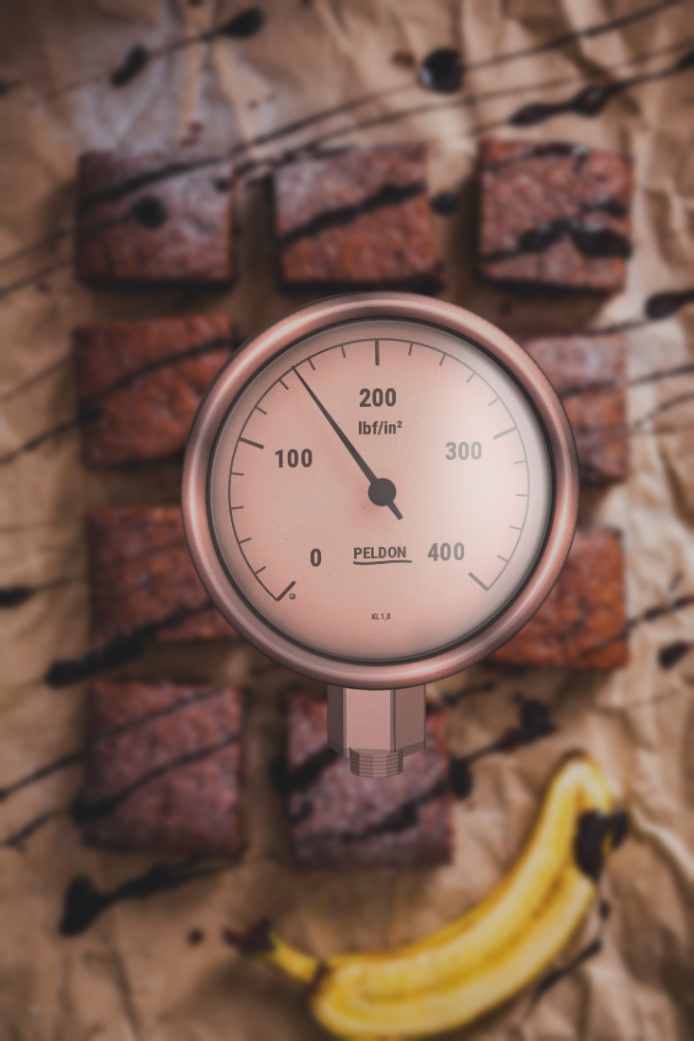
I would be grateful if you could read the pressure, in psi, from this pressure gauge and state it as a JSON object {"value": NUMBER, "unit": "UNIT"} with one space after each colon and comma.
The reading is {"value": 150, "unit": "psi"}
